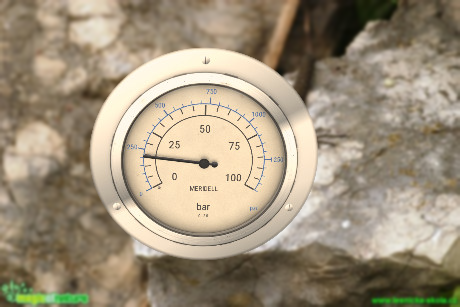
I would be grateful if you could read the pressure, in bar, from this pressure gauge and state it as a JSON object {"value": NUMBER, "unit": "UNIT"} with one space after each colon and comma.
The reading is {"value": 15, "unit": "bar"}
